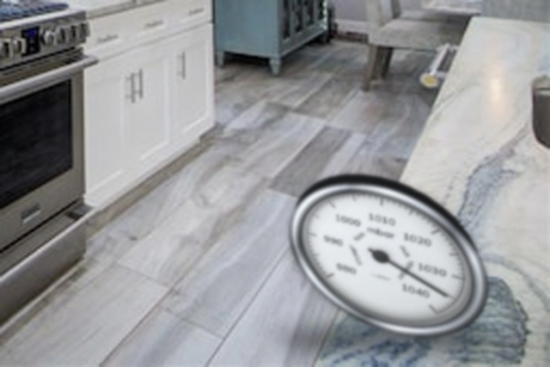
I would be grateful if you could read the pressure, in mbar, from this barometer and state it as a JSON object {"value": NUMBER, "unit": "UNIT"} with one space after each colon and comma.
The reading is {"value": 1035, "unit": "mbar"}
